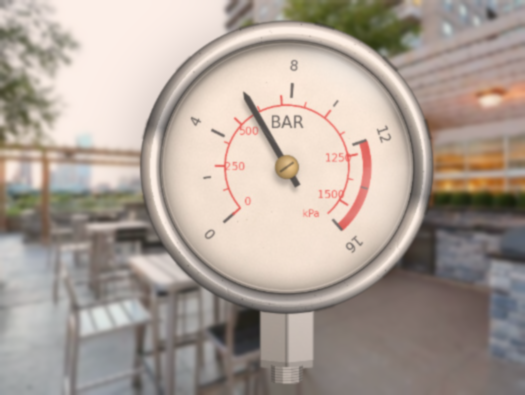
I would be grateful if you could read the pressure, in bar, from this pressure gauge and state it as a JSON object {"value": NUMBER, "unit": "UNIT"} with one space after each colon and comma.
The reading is {"value": 6, "unit": "bar"}
